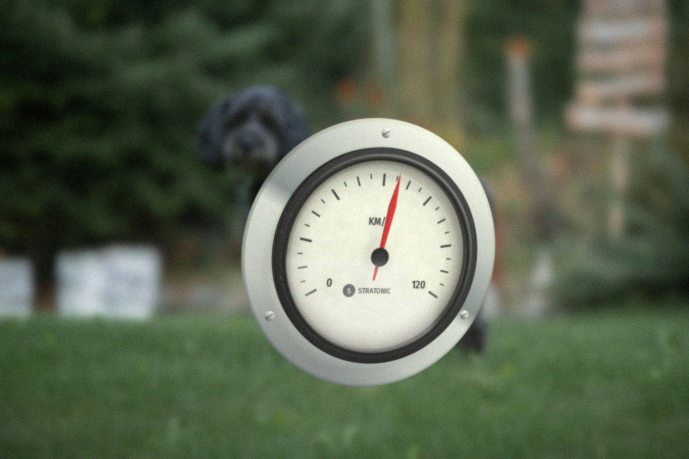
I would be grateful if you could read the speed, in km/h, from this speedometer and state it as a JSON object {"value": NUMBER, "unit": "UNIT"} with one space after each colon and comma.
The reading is {"value": 65, "unit": "km/h"}
